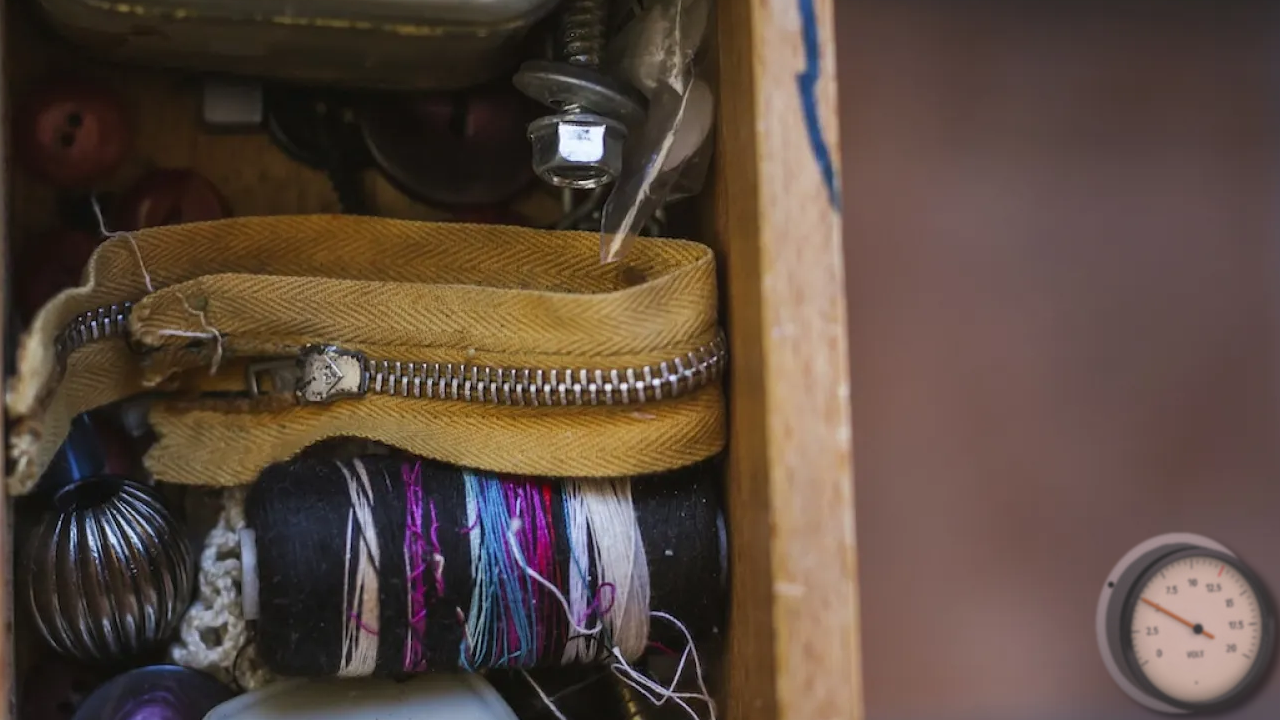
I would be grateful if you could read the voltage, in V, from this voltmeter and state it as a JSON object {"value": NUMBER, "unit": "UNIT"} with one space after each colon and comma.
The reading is {"value": 5, "unit": "V"}
